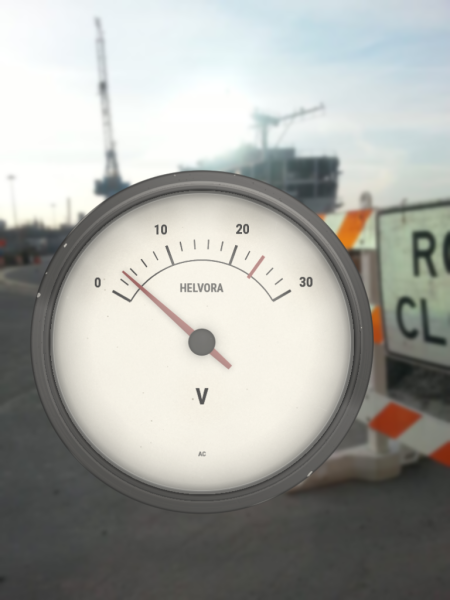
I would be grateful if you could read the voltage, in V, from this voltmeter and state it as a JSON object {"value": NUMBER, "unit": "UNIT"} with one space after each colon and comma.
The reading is {"value": 3, "unit": "V"}
